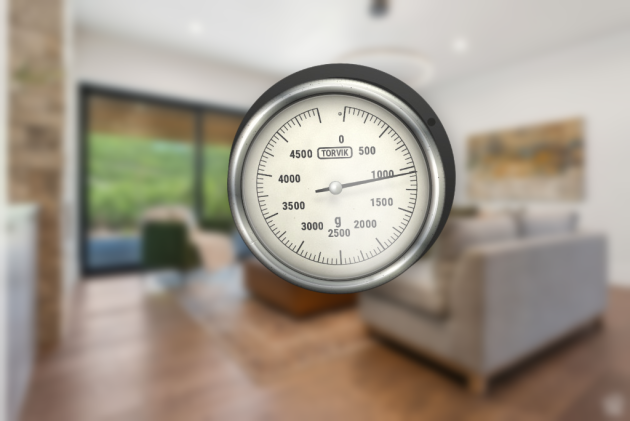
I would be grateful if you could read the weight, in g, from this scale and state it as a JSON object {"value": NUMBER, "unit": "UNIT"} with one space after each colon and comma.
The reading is {"value": 1050, "unit": "g"}
